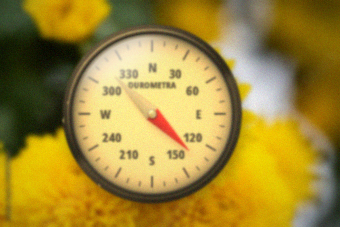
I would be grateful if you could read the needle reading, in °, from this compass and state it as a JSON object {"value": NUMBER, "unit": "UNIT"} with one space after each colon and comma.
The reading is {"value": 135, "unit": "°"}
